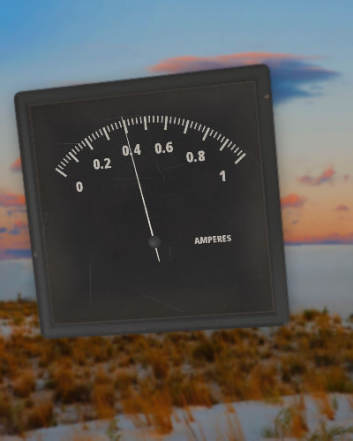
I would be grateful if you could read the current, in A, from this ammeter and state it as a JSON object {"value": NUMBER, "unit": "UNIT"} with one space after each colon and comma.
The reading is {"value": 0.4, "unit": "A"}
